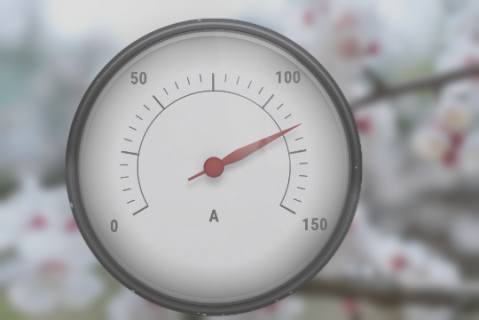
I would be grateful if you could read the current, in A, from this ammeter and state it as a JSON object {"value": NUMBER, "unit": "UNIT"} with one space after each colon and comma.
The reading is {"value": 115, "unit": "A"}
